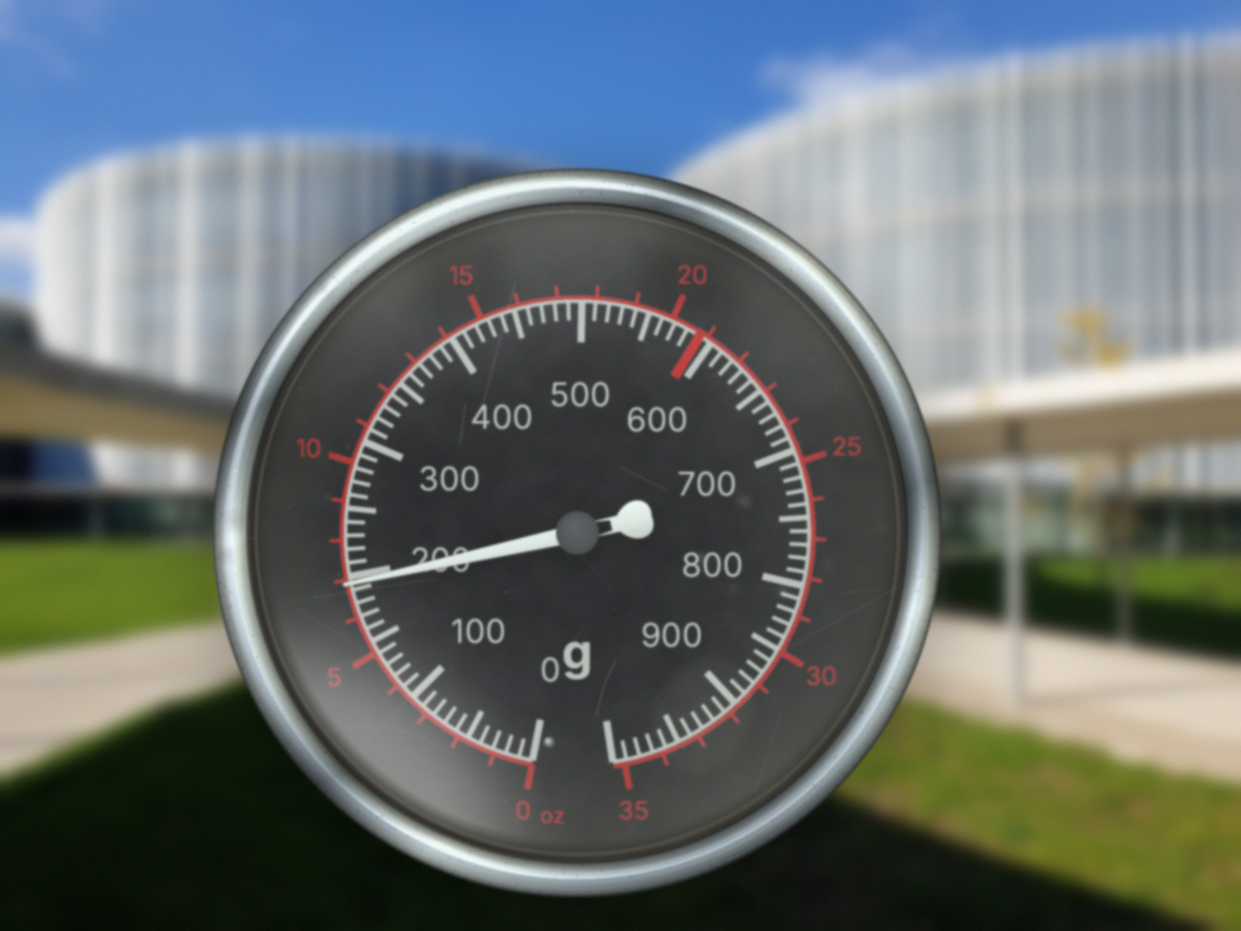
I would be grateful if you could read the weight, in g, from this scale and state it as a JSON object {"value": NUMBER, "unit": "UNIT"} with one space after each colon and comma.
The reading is {"value": 195, "unit": "g"}
